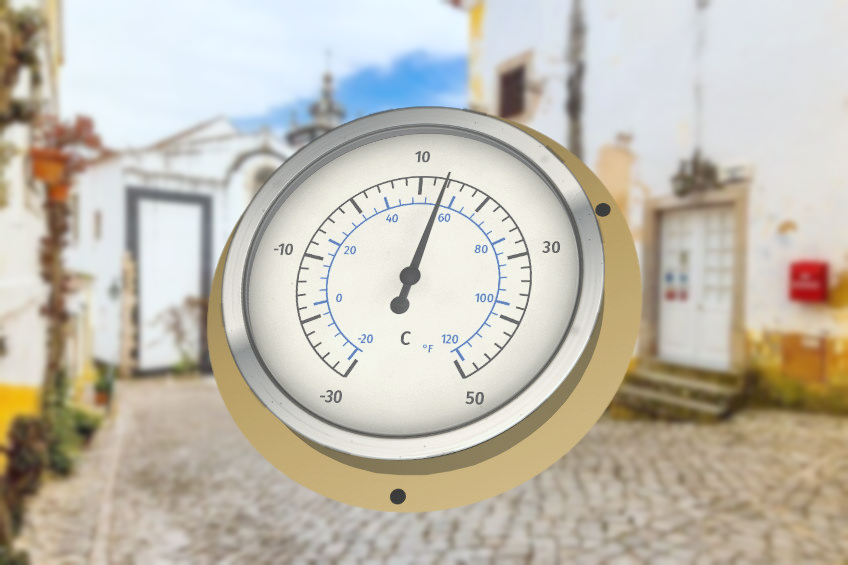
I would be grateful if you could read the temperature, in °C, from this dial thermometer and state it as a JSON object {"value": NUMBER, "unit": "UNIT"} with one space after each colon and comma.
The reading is {"value": 14, "unit": "°C"}
